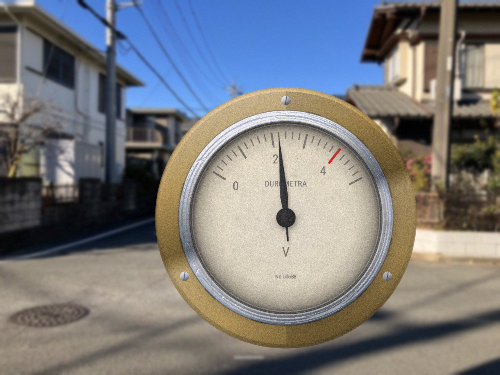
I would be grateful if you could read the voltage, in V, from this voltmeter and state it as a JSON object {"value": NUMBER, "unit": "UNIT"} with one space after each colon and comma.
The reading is {"value": 2.2, "unit": "V"}
